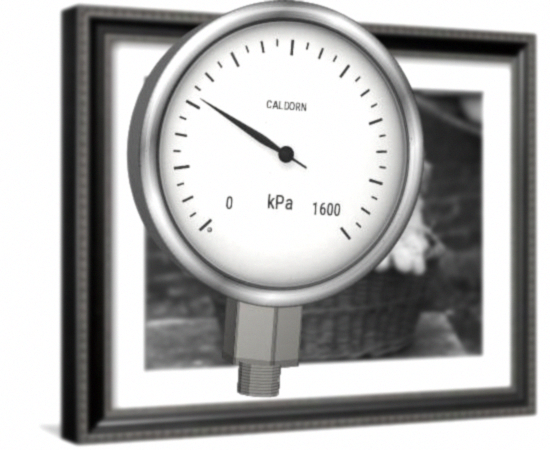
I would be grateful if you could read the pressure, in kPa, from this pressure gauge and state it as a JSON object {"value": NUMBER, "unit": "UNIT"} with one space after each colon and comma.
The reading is {"value": 425, "unit": "kPa"}
